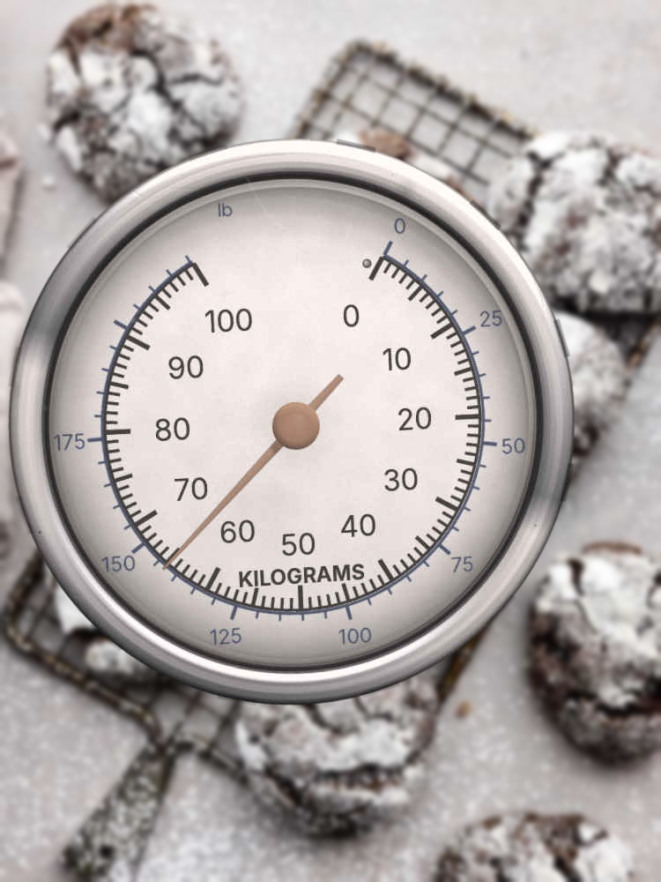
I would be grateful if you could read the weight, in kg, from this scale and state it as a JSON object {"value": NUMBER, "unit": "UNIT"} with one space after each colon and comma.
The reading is {"value": 65, "unit": "kg"}
